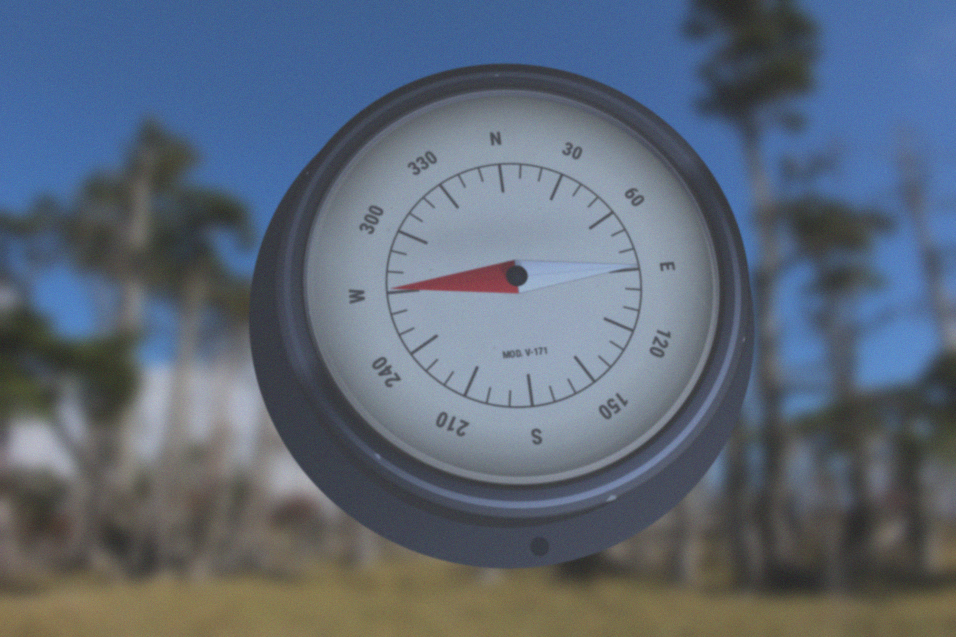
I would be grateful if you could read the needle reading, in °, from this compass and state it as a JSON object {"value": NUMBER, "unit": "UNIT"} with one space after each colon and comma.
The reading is {"value": 270, "unit": "°"}
